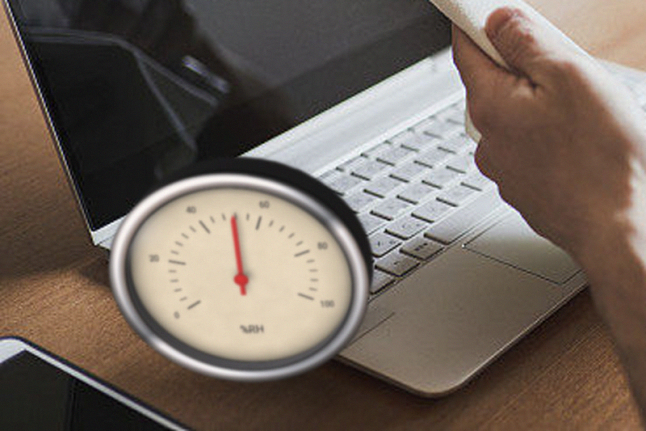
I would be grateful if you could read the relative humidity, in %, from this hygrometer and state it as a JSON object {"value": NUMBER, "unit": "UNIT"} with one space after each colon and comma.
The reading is {"value": 52, "unit": "%"}
